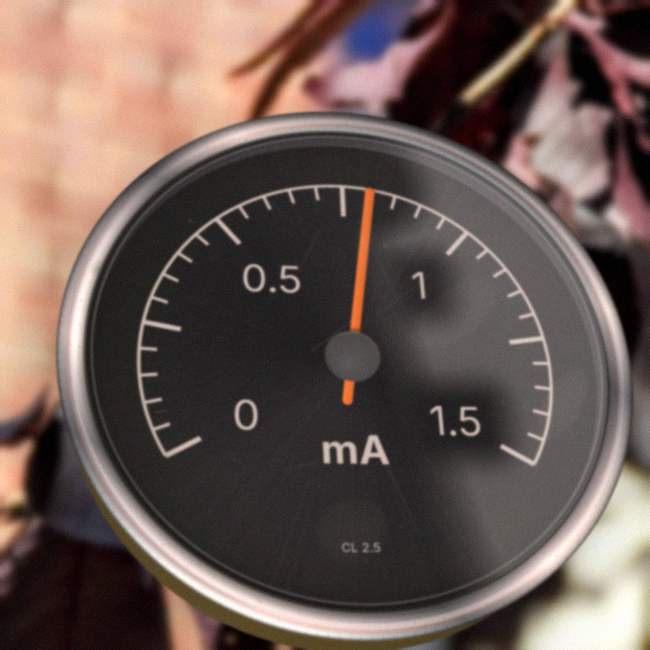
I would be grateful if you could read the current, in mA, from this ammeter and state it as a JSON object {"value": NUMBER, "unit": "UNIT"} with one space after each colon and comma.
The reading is {"value": 0.8, "unit": "mA"}
